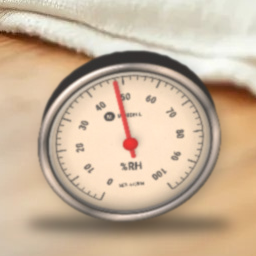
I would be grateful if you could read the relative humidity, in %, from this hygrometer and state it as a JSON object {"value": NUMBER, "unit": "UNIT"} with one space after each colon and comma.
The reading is {"value": 48, "unit": "%"}
